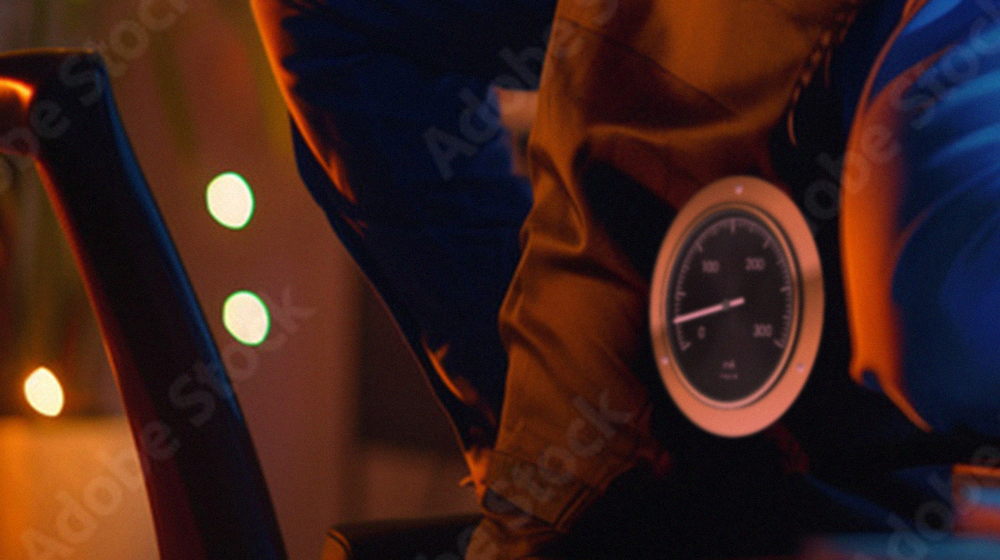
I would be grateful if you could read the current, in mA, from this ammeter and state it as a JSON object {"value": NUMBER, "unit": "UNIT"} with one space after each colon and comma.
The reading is {"value": 25, "unit": "mA"}
